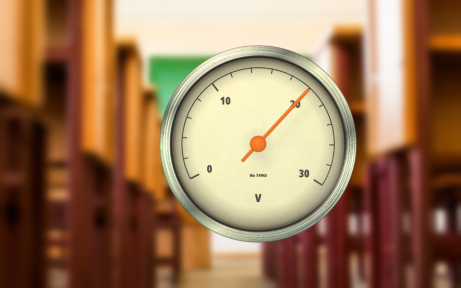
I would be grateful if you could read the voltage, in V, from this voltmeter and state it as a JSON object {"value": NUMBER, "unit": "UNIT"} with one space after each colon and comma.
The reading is {"value": 20, "unit": "V"}
